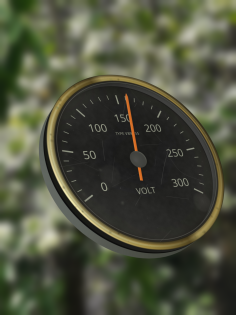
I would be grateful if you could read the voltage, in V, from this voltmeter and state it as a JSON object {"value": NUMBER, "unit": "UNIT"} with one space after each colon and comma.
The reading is {"value": 160, "unit": "V"}
